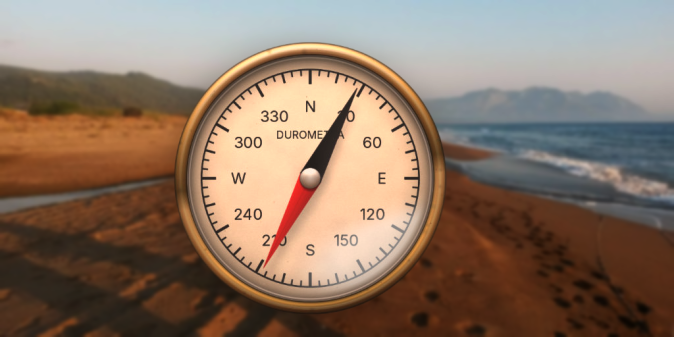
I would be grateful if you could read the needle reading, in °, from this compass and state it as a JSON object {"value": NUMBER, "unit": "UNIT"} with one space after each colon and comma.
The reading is {"value": 207.5, "unit": "°"}
